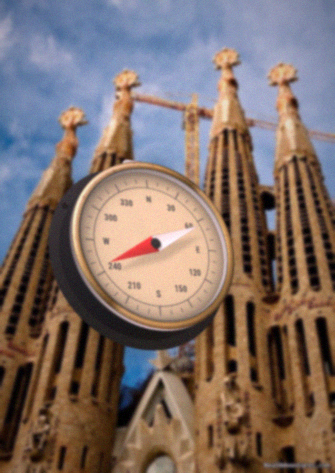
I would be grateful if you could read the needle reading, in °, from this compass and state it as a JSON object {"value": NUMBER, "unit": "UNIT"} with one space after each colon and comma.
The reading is {"value": 245, "unit": "°"}
